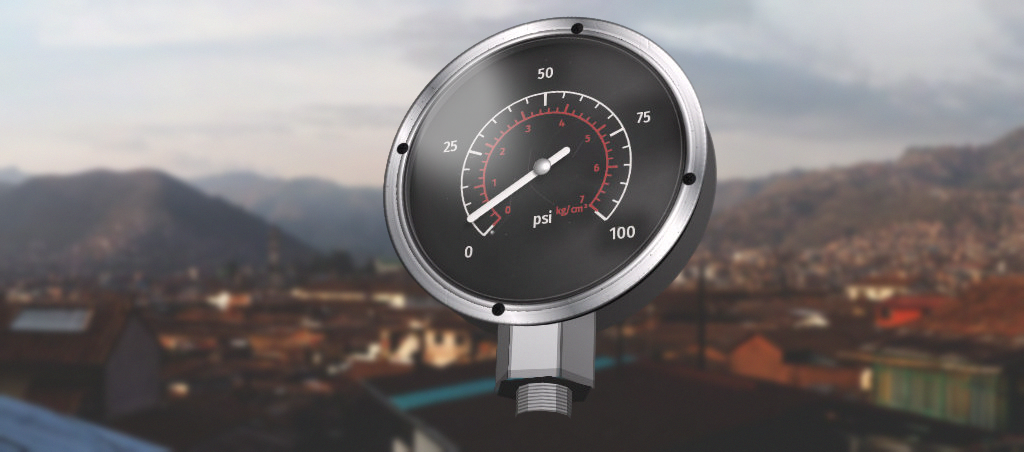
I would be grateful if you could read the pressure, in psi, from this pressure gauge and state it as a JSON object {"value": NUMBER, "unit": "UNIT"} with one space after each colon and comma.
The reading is {"value": 5, "unit": "psi"}
